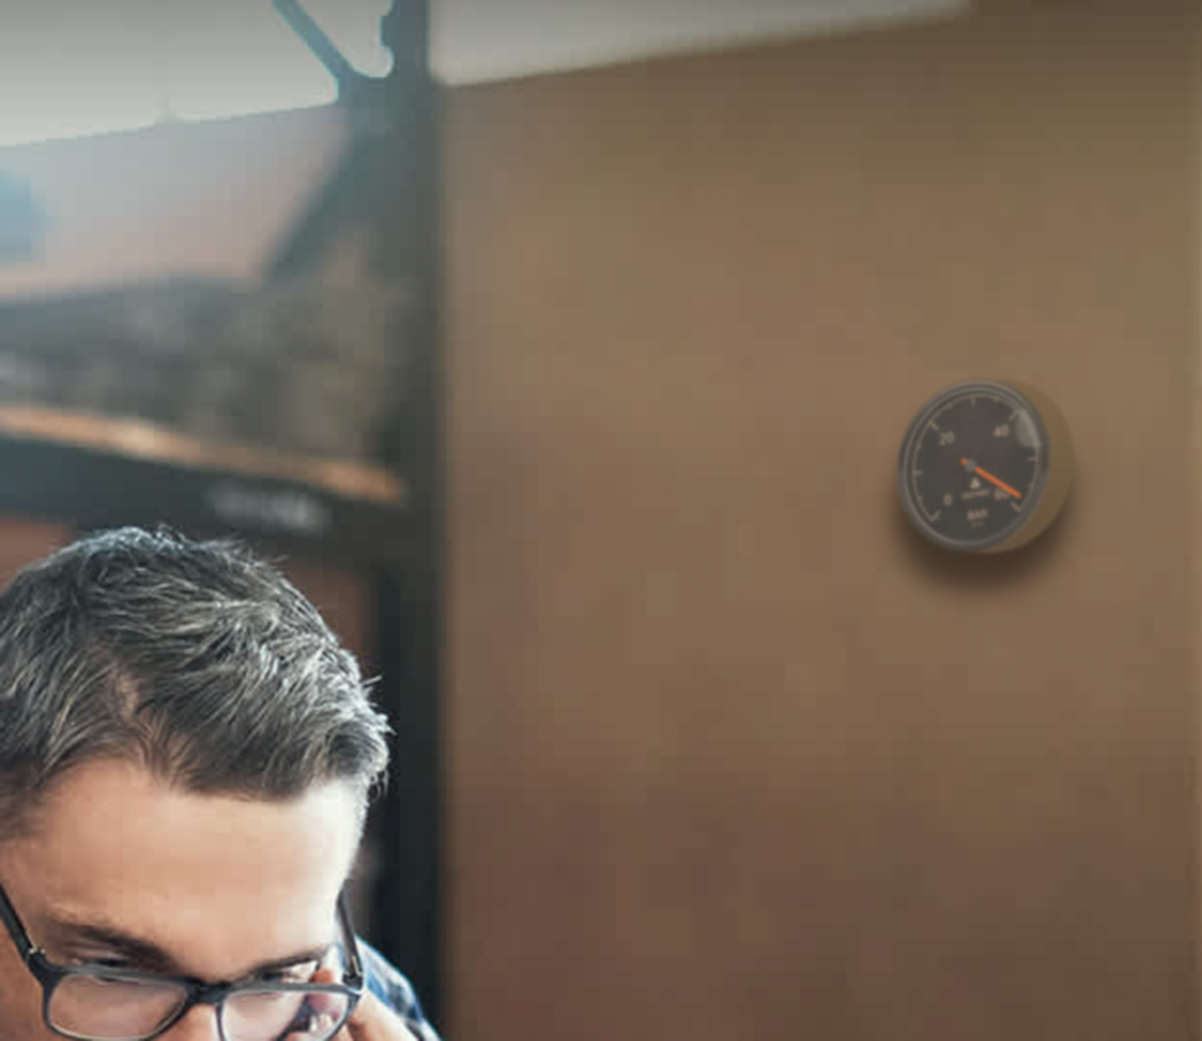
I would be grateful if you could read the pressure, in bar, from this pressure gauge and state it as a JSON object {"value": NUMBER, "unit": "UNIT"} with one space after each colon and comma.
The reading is {"value": 57.5, "unit": "bar"}
